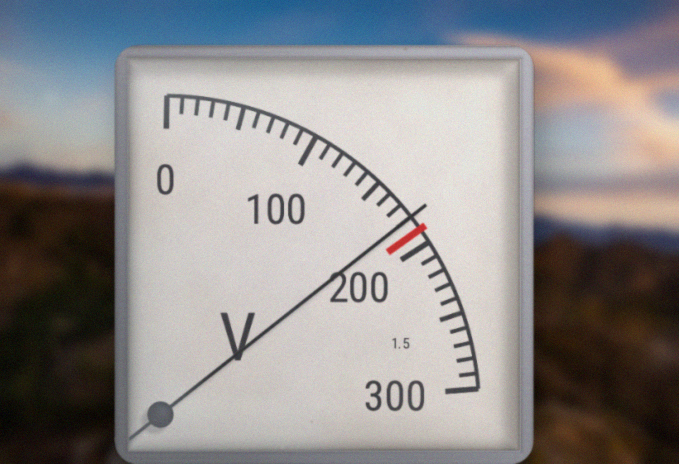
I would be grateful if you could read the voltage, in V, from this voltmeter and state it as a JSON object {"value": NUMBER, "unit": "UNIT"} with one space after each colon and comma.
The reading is {"value": 180, "unit": "V"}
